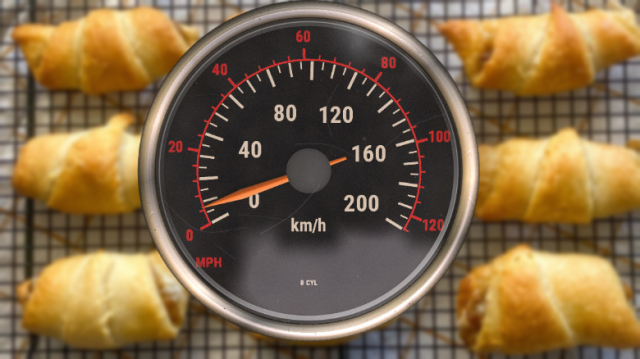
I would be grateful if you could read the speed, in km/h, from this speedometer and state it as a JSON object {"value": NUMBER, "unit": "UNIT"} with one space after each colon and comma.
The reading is {"value": 7.5, "unit": "km/h"}
